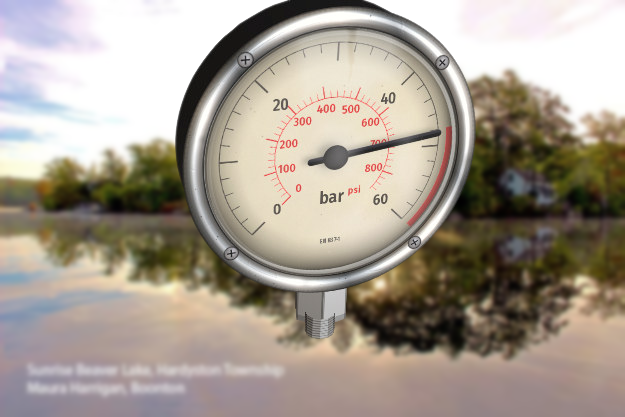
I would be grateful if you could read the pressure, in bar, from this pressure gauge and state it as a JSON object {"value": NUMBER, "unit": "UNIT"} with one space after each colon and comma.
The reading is {"value": 48, "unit": "bar"}
